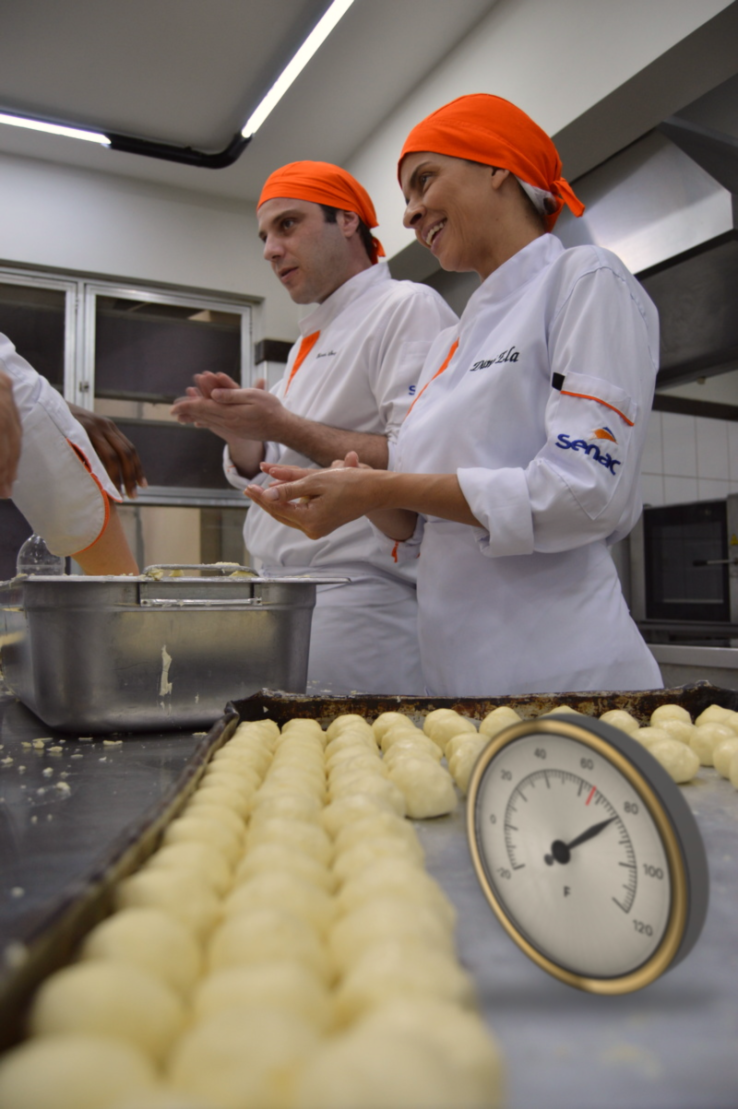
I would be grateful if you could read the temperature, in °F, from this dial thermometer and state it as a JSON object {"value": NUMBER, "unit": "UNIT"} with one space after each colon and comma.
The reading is {"value": 80, "unit": "°F"}
